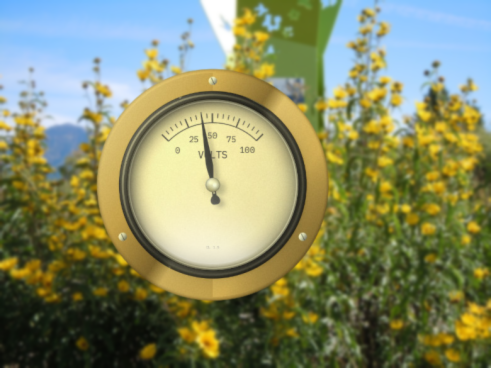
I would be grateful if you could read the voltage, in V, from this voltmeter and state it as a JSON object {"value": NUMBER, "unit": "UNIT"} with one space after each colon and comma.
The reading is {"value": 40, "unit": "V"}
